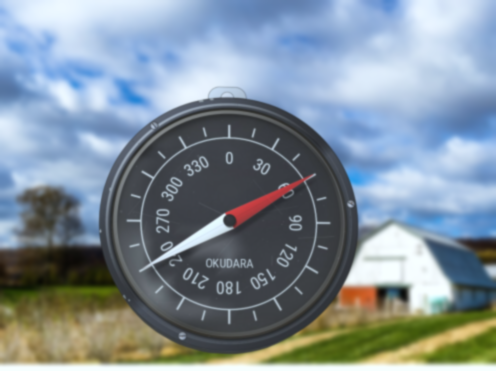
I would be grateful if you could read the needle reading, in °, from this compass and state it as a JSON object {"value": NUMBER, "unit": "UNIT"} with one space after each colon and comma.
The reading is {"value": 60, "unit": "°"}
